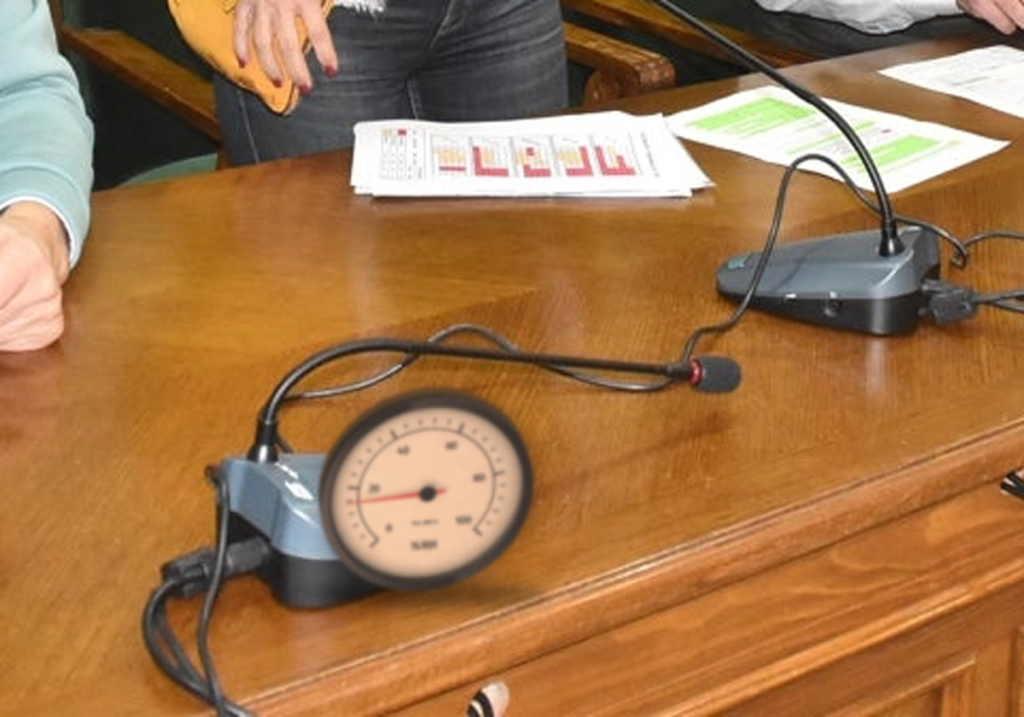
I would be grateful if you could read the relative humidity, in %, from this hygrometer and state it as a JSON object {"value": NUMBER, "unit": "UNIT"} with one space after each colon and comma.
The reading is {"value": 16, "unit": "%"}
